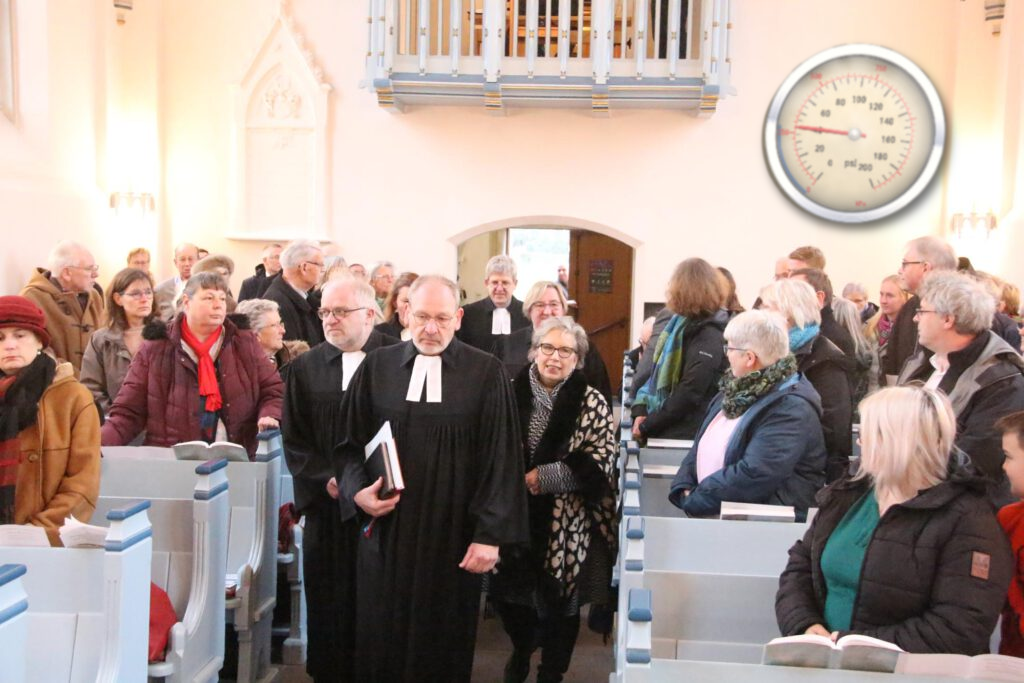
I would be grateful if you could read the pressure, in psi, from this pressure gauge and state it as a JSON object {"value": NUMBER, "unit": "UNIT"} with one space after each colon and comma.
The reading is {"value": 40, "unit": "psi"}
